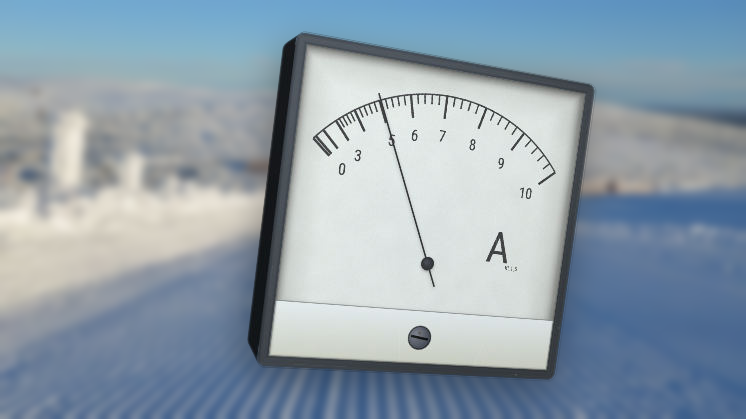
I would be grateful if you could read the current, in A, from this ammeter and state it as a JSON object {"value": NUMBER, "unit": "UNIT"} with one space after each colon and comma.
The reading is {"value": 5, "unit": "A"}
